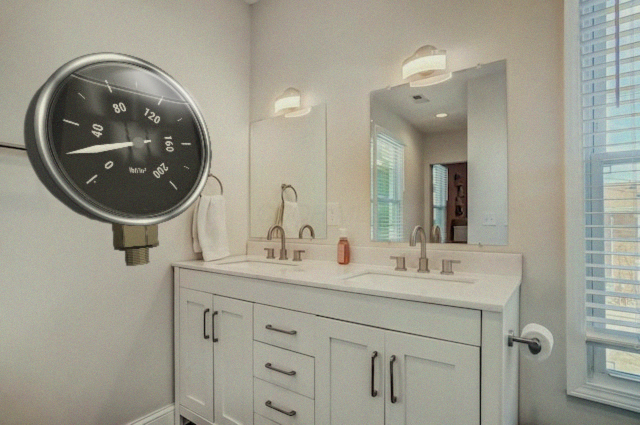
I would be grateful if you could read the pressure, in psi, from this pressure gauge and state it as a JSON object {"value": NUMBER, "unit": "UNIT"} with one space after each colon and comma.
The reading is {"value": 20, "unit": "psi"}
